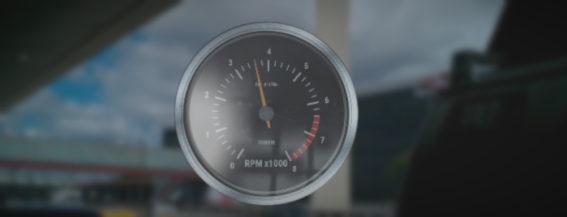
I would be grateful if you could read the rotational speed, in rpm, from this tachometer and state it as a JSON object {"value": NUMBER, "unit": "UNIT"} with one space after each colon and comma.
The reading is {"value": 3600, "unit": "rpm"}
